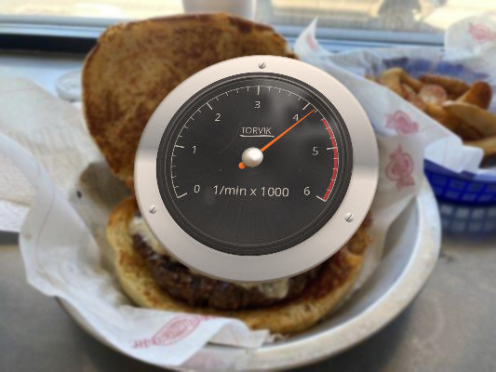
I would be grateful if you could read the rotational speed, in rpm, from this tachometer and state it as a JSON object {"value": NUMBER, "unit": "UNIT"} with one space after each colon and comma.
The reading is {"value": 4200, "unit": "rpm"}
